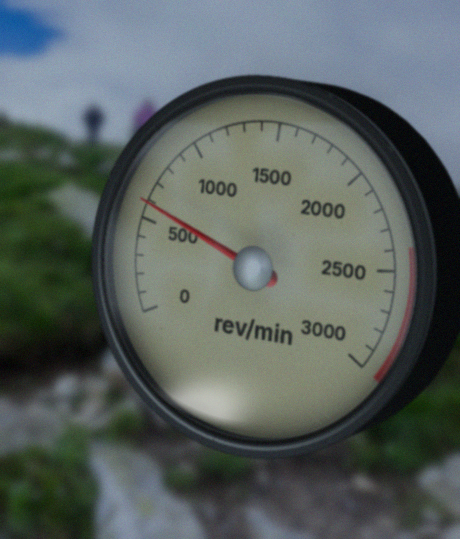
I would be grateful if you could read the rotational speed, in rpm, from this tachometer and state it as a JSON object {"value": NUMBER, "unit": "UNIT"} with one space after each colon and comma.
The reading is {"value": 600, "unit": "rpm"}
